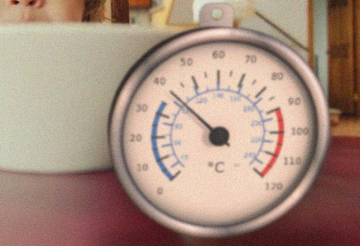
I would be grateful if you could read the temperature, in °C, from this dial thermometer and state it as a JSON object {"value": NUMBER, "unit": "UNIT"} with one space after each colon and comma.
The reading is {"value": 40, "unit": "°C"}
